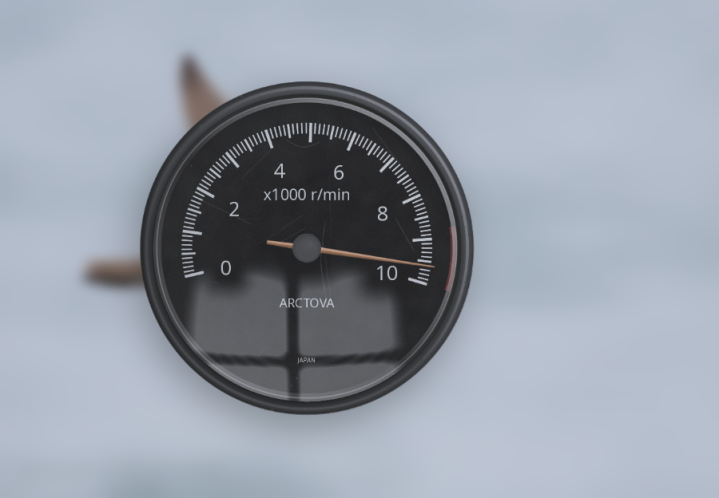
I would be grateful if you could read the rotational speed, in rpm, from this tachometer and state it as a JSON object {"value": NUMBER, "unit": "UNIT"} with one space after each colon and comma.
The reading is {"value": 9600, "unit": "rpm"}
